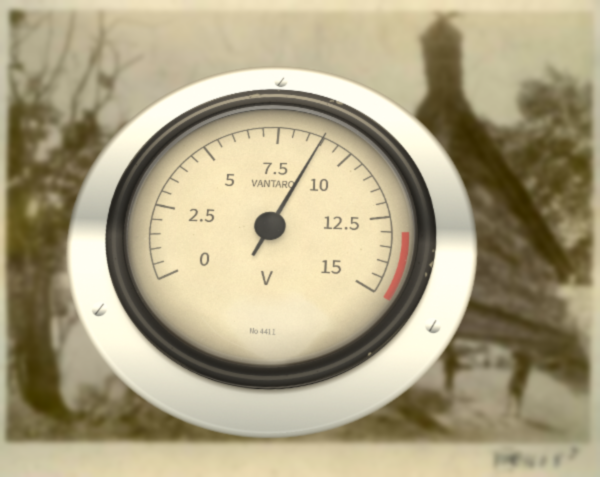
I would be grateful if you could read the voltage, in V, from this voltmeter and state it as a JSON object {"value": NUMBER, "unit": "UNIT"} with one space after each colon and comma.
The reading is {"value": 9, "unit": "V"}
